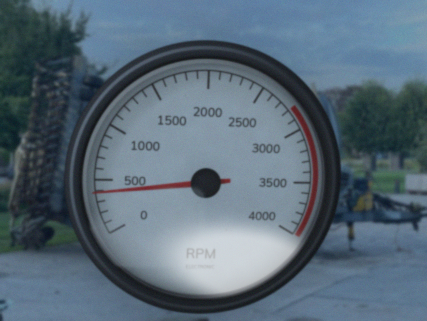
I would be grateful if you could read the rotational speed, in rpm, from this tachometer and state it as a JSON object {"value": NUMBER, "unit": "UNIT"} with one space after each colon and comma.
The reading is {"value": 400, "unit": "rpm"}
